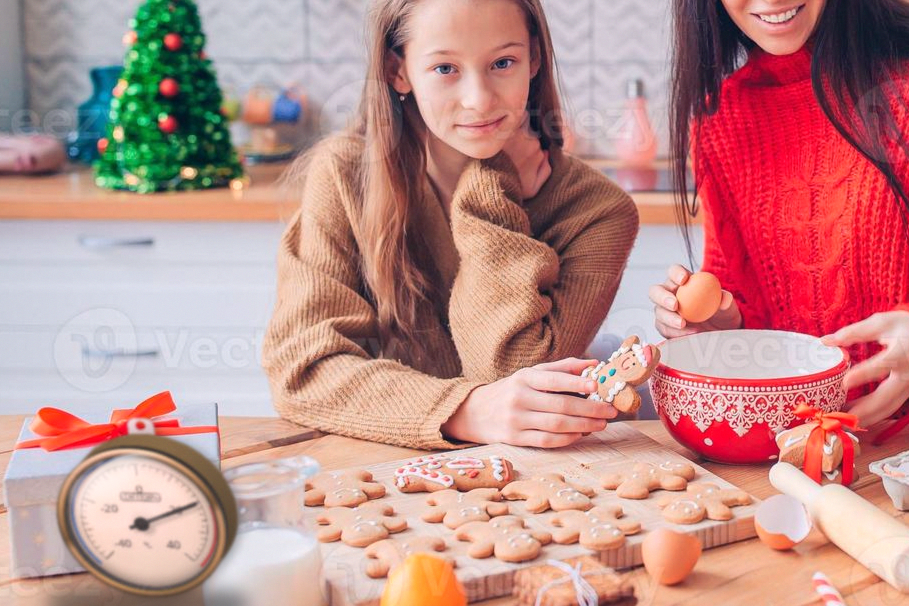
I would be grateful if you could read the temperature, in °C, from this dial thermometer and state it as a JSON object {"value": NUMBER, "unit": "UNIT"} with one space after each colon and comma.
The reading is {"value": 20, "unit": "°C"}
